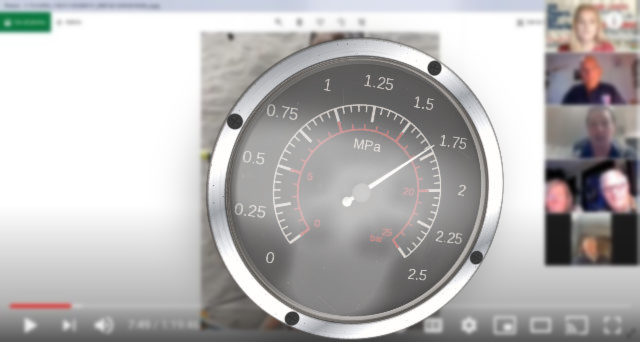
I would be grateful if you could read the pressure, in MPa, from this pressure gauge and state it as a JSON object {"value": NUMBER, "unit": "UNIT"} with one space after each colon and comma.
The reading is {"value": 1.7, "unit": "MPa"}
